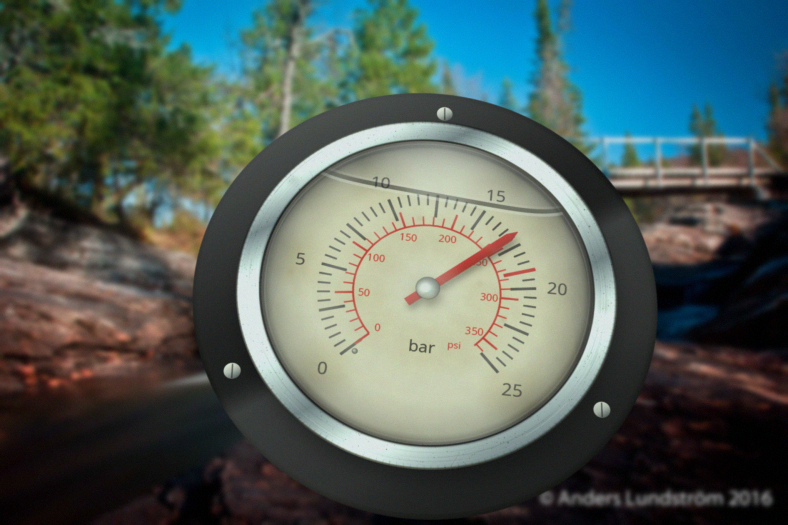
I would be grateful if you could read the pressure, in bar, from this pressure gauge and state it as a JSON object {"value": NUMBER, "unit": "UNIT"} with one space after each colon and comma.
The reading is {"value": 17, "unit": "bar"}
